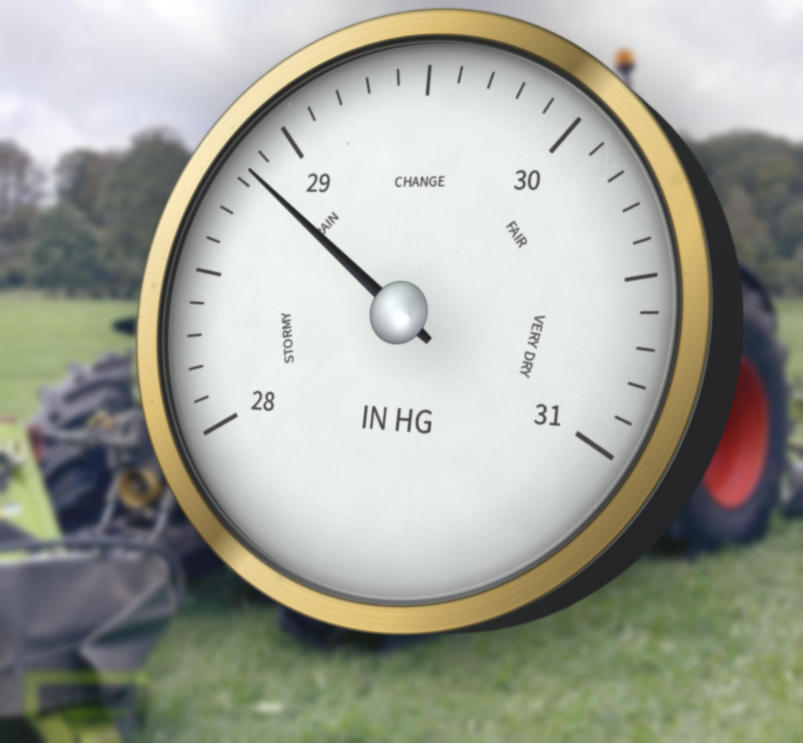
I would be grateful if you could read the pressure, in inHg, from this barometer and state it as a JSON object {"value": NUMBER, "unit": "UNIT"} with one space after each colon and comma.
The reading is {"value": 28.85, "unit": "inHg"}
